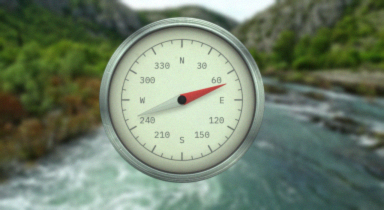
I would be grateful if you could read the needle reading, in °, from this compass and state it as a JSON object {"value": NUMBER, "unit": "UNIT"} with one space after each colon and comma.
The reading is {"value": 70, "unit": "°"}
